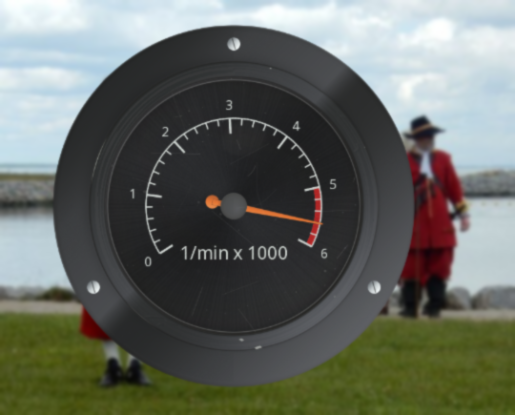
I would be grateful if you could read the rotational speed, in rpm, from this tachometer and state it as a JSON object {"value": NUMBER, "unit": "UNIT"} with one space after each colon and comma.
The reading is {"value": 5600, "unit": "rpm"}
